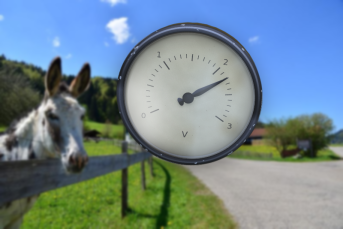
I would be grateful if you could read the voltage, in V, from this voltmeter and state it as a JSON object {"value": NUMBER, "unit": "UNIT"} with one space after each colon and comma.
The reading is {"value": 2.2, "unit": "V"}
